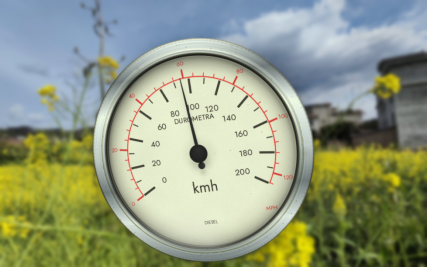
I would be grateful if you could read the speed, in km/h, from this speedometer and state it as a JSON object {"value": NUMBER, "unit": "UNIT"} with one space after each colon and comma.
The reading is {"value": 95, "unit": "km/h"}
